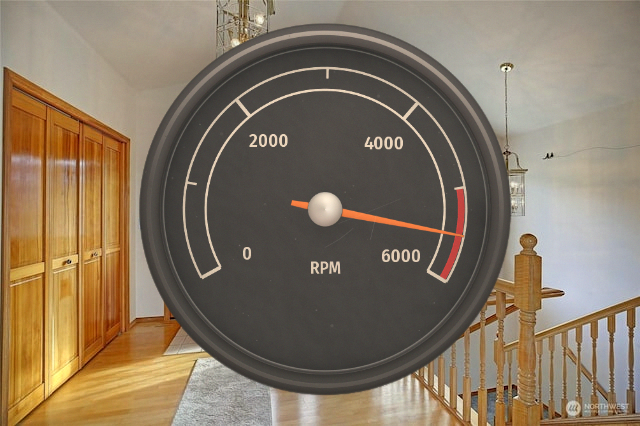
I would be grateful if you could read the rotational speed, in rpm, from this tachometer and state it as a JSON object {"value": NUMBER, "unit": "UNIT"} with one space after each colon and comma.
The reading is {"value": 5500, "unit": "rpm"}
